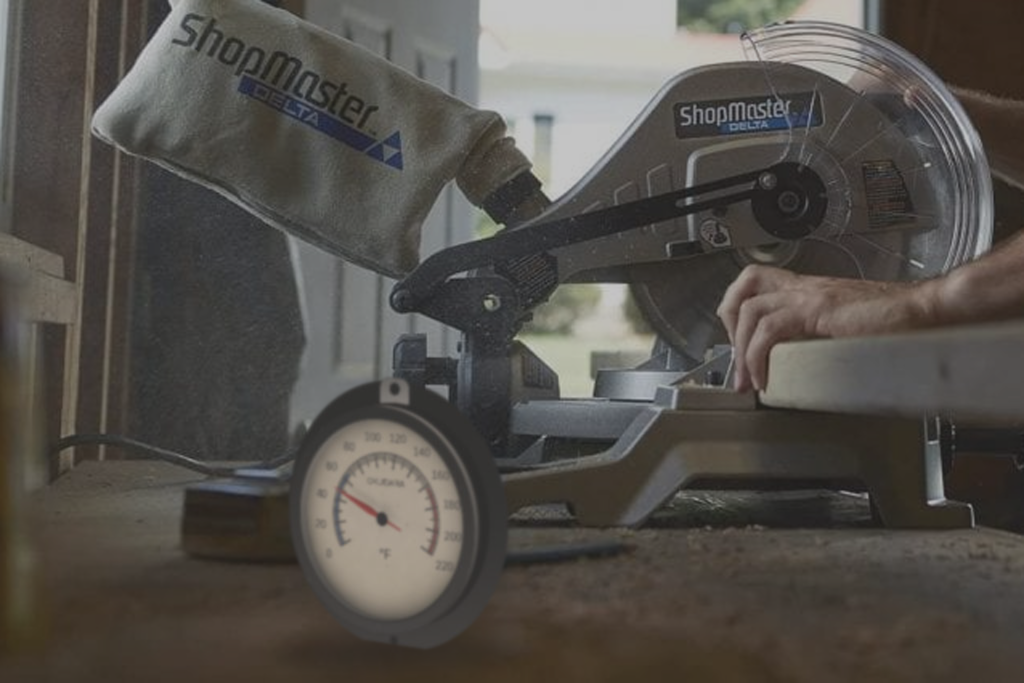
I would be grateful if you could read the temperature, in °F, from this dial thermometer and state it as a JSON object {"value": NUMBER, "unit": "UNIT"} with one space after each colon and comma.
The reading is {"value": 50, "unit": "°F"}
